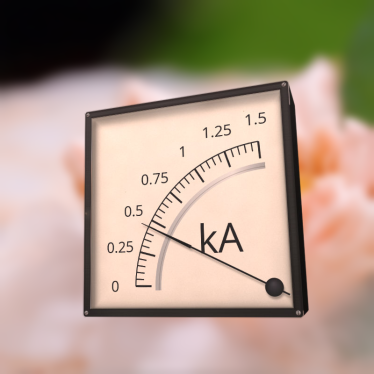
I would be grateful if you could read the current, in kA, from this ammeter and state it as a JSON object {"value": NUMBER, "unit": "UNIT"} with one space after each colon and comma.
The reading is {"value": 0.45, "unit": "kA"}
